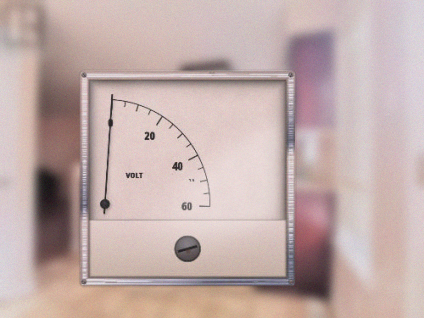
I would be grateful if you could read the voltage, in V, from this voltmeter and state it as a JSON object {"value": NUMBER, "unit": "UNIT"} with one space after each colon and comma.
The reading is {"value": 0, "unit": "V"}
